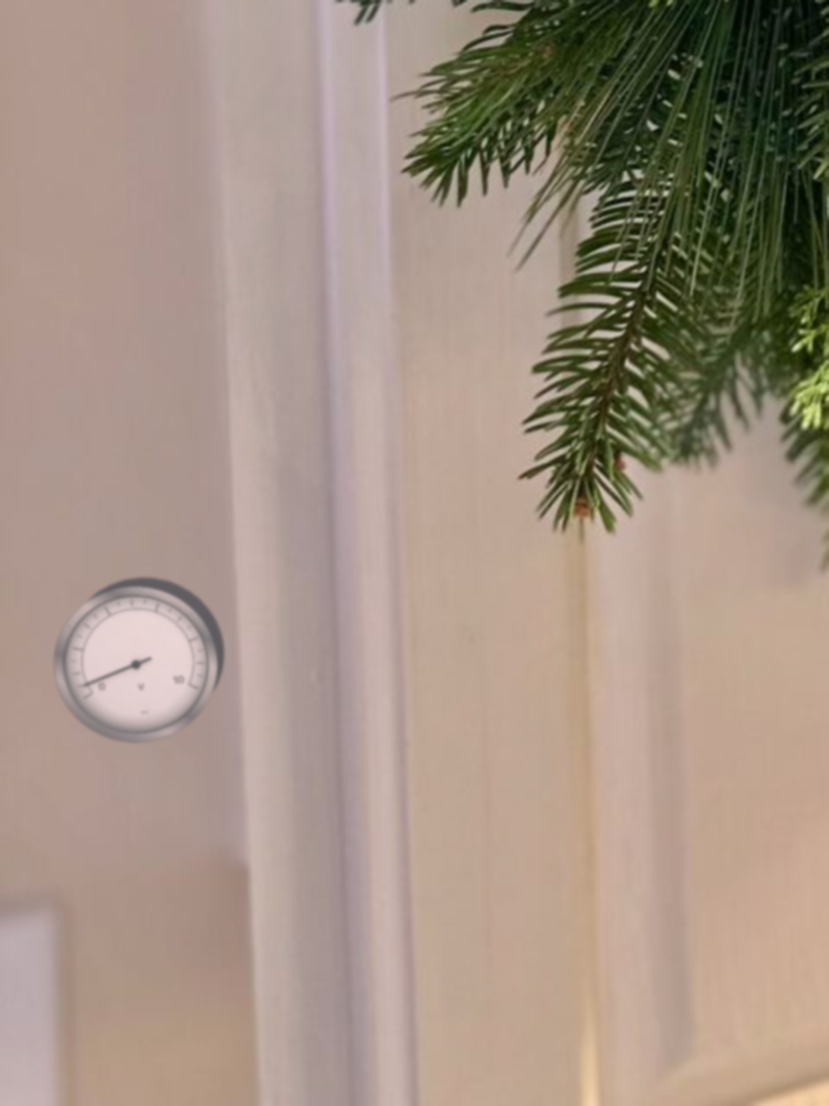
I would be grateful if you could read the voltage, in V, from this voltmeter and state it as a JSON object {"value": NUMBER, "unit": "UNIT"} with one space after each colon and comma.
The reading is {"value": 0.5, "unit": "V"}
